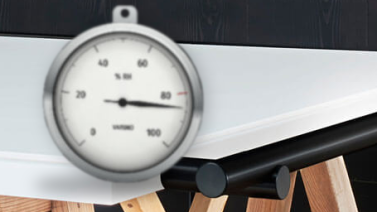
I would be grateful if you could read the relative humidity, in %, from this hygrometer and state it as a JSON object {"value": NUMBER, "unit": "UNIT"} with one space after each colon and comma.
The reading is {"value": 85, "unit": "%"}
